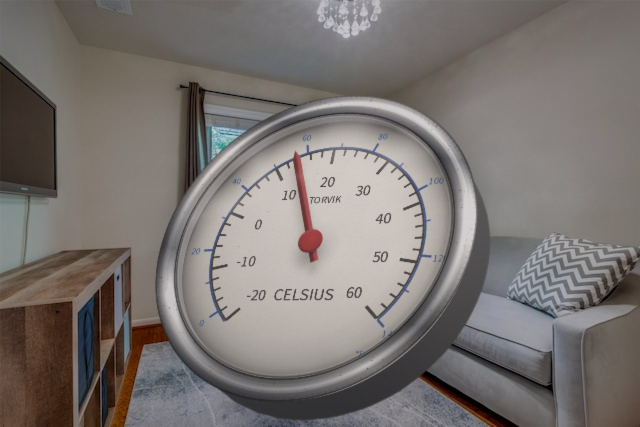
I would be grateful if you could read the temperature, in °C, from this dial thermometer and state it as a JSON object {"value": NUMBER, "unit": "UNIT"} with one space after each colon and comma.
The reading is {"value": 14, "unit": "°C"}
